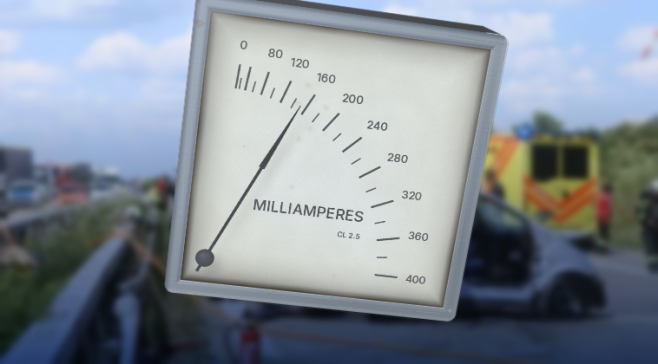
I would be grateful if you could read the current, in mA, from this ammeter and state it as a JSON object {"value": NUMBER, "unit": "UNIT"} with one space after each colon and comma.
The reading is {"value": 150, "unit": "mA"}
